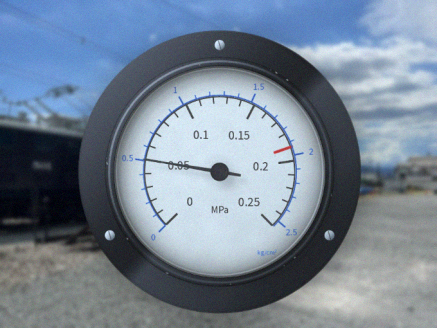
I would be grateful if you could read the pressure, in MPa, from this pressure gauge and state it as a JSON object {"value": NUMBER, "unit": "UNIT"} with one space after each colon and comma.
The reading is {"value": 0.05, "unit": "MPa"}
